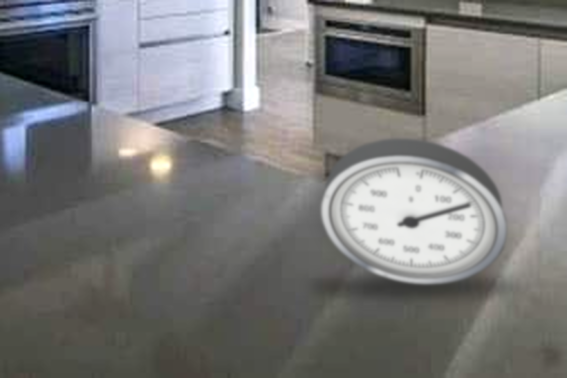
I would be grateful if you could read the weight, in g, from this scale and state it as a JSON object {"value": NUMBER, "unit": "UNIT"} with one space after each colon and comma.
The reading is {"value": 150, "unit": "g"}
